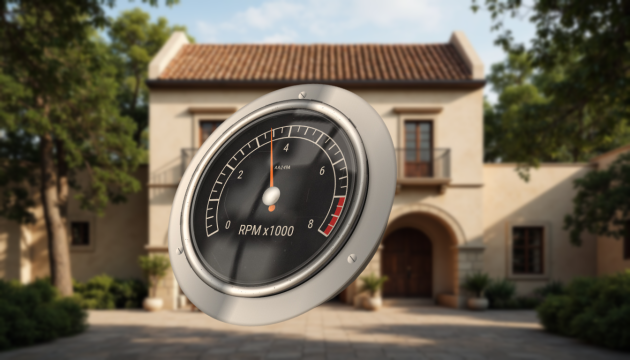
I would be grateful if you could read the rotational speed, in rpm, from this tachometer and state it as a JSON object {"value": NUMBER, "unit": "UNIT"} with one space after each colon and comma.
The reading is {"value": 3500, "unit": "rpm"}
